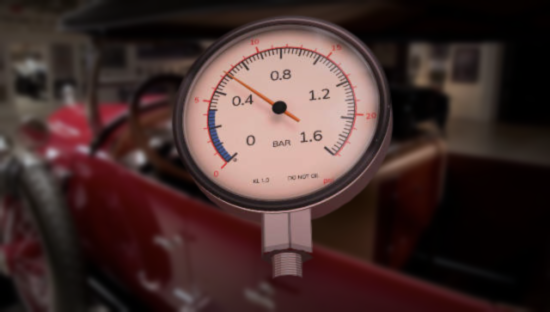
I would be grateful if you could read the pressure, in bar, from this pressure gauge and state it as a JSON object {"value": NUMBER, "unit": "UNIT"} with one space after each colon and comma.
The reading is {"value": 0.5, "unit": "bar"}
